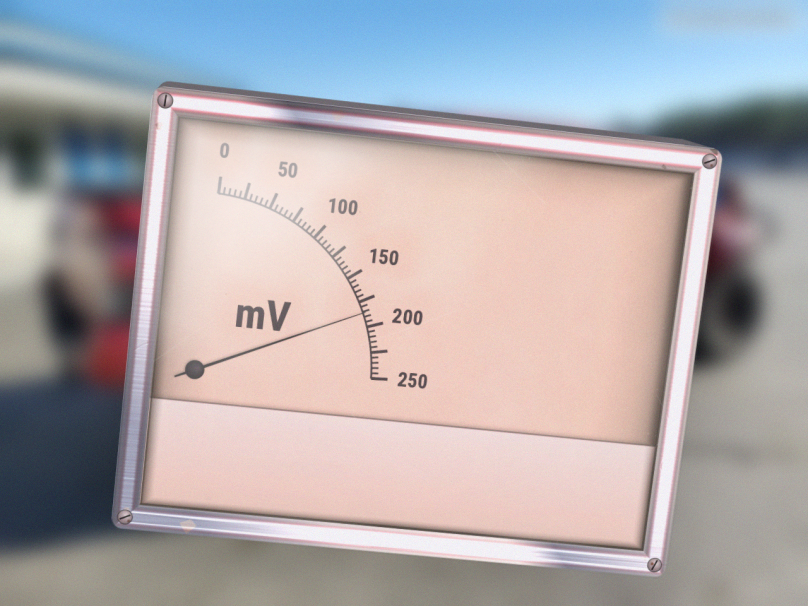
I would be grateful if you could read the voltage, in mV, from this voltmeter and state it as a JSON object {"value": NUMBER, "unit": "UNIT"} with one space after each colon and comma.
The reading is {"value": 185, "unit": "mV"}
